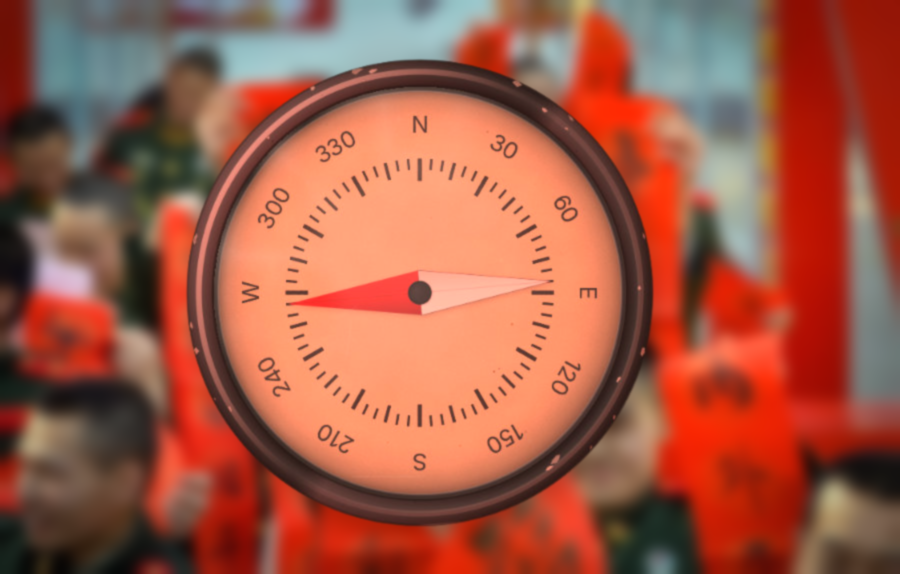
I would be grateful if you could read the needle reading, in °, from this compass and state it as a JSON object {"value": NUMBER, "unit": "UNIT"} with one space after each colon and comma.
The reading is {"value": 265, "unit": "°"}
